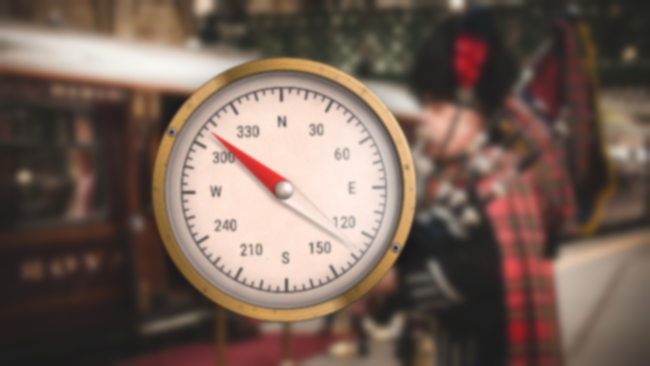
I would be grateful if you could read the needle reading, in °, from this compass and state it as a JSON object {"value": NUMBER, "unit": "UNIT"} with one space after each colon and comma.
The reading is {"value": 310, "unit": "°"}
